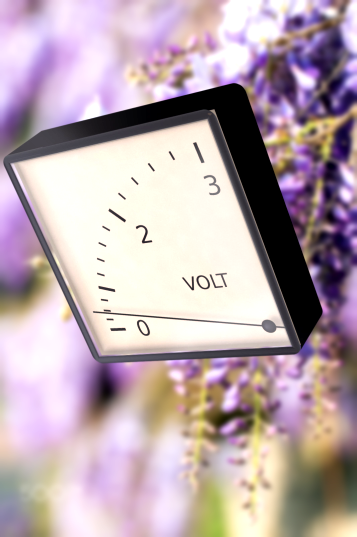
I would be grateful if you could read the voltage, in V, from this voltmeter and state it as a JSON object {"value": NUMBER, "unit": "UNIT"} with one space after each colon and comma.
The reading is {"value": 0.6, "unit": "V"}
